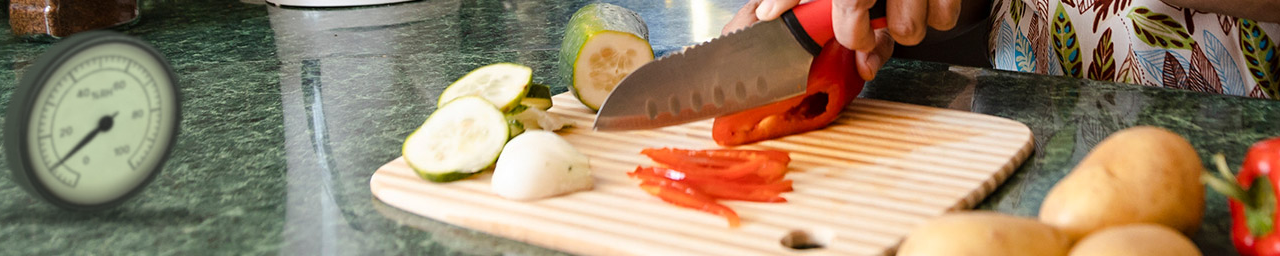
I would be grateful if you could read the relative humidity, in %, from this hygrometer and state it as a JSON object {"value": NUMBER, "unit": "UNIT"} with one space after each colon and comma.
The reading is {"value": 10, "unit": "%"}
